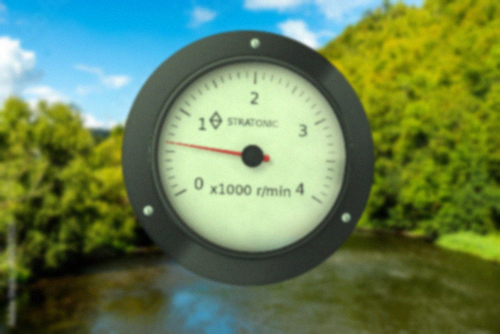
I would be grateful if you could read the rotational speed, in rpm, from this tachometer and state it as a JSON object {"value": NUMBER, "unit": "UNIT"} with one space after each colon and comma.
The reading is {"value": 600, "unit": "rpm"}
